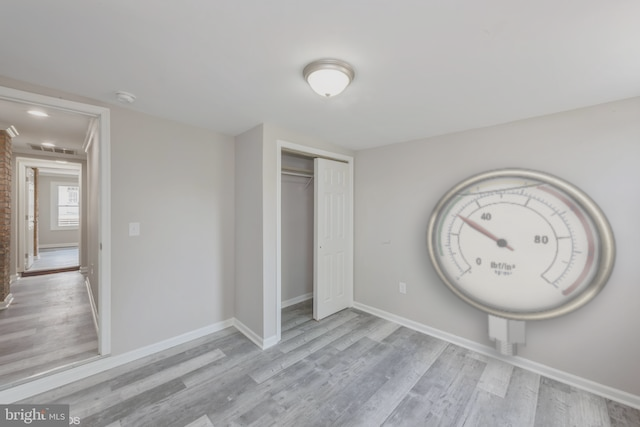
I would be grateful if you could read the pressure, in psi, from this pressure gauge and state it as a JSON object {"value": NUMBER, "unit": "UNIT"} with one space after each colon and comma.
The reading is {"value": 30, "unit": "psi"}
